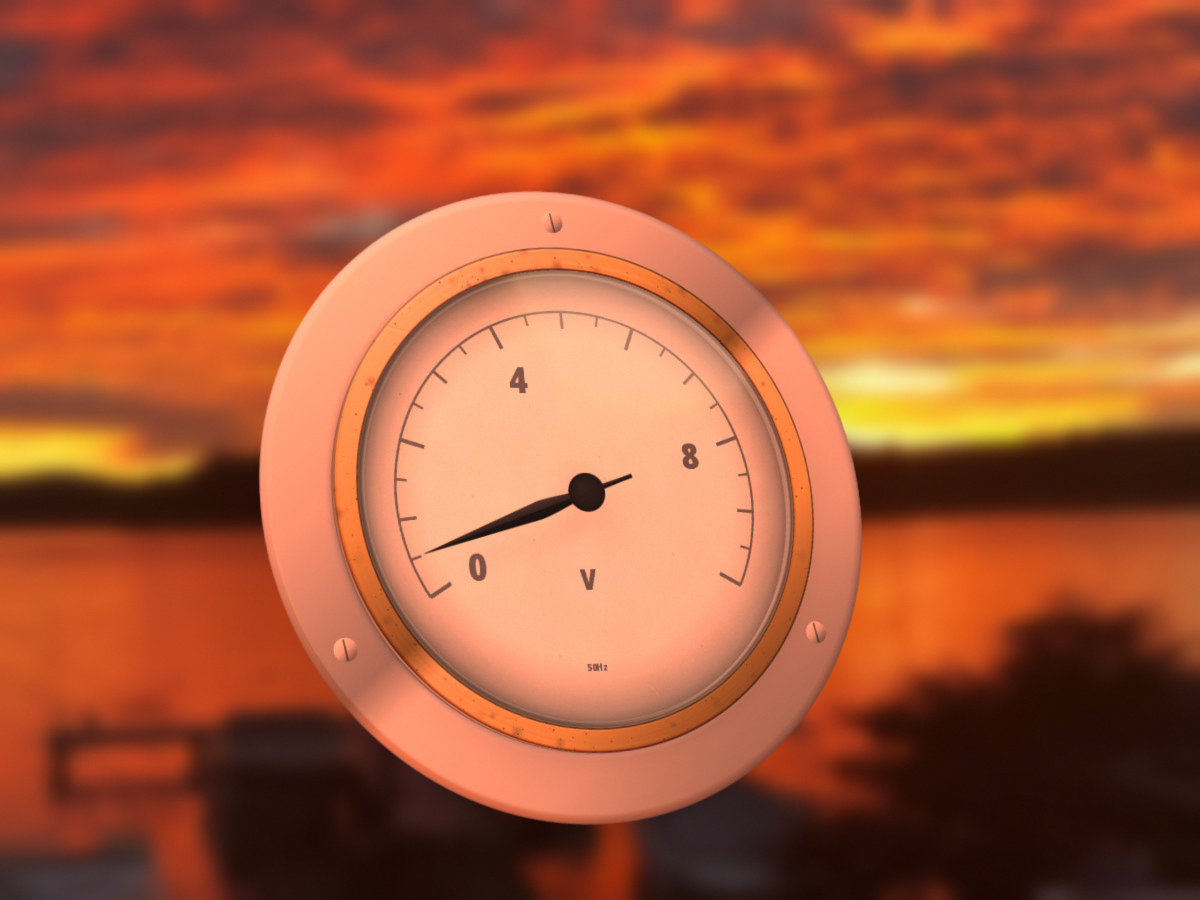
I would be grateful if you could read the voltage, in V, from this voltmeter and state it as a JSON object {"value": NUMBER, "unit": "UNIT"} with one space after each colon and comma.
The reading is {"value": 0.5, "unit": "V"}
